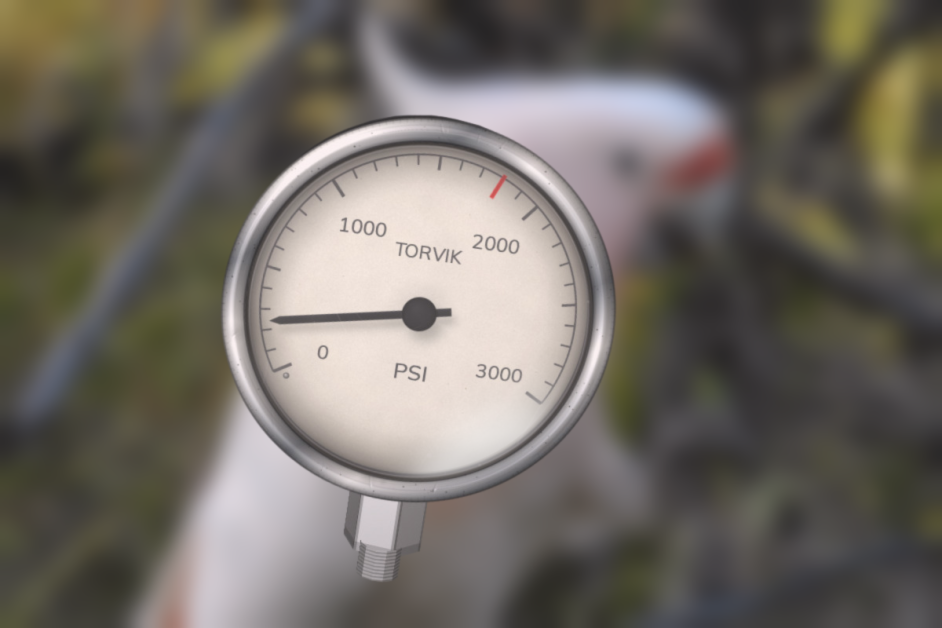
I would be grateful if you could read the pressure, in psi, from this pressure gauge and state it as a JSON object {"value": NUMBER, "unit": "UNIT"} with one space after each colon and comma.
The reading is {"value": 250, "unit": "psi"}
